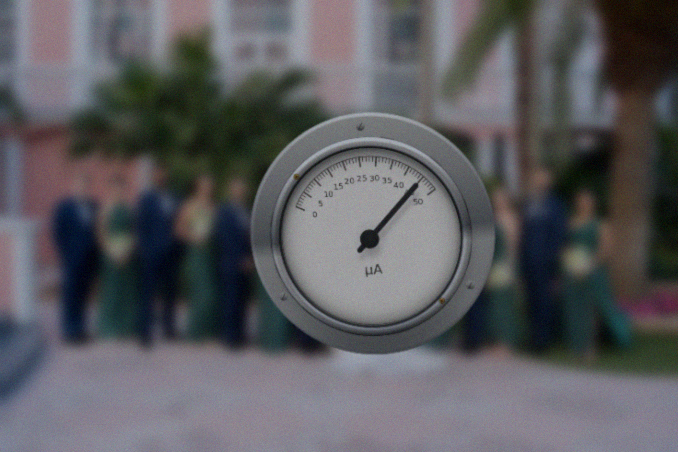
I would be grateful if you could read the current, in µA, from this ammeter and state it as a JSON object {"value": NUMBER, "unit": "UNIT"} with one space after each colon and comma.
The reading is {"value": 45, "unit": "µA"}
